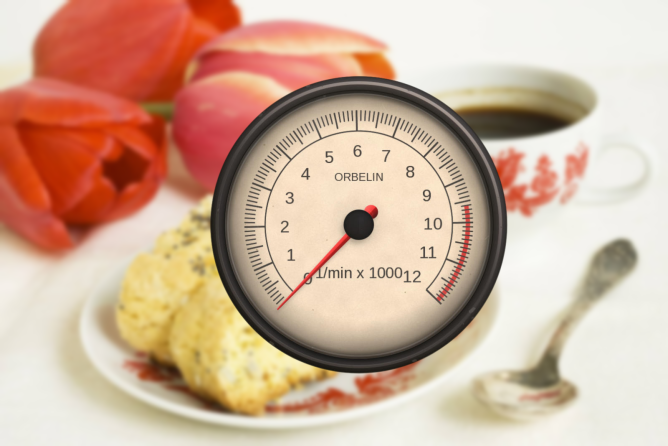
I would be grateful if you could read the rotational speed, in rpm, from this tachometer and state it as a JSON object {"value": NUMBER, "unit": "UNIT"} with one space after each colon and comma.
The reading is {"value": 0, "unit": "rpm"}
